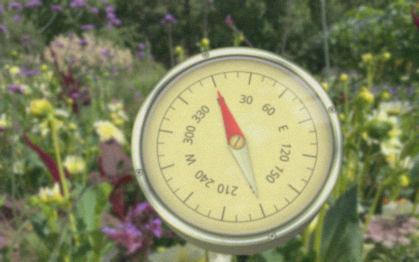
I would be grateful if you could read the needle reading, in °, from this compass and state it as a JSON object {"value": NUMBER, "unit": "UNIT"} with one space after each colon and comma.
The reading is {"value": 0, "unit": "°"}
